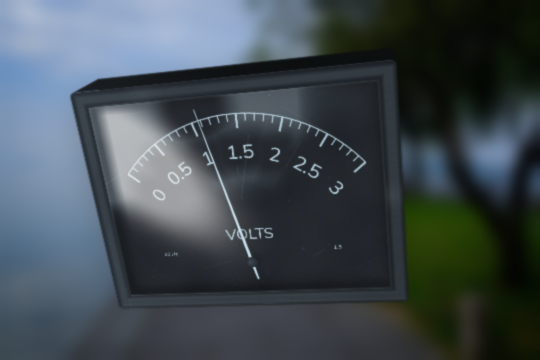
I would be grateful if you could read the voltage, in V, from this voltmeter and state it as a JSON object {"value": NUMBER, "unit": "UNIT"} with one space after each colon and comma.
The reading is {"value": 1.1, "unit": "V"}
